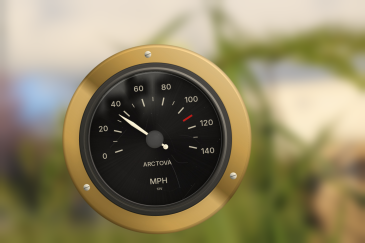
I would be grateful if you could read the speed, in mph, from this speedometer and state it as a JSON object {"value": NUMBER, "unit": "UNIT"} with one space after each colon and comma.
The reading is {"value": 35, "unit": "mph"}
